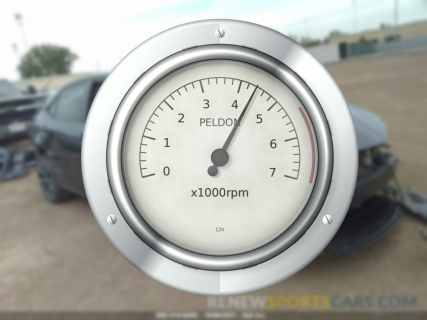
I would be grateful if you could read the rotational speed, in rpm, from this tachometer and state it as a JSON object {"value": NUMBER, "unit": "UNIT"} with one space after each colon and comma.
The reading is {"value": 4400, "unit": "rpm"}
